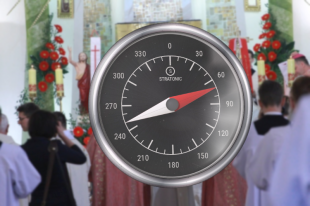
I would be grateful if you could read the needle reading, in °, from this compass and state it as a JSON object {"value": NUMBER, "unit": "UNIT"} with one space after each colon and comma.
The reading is {"value": 70, "unit": "°"}
